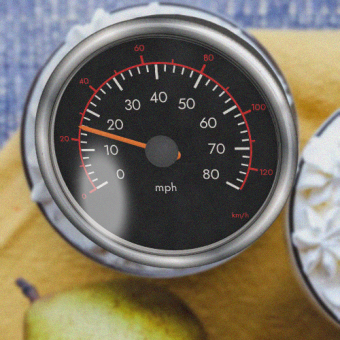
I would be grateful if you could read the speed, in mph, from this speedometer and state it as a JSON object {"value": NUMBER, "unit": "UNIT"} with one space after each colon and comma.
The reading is {"value": 16, "unit": "mph"}
